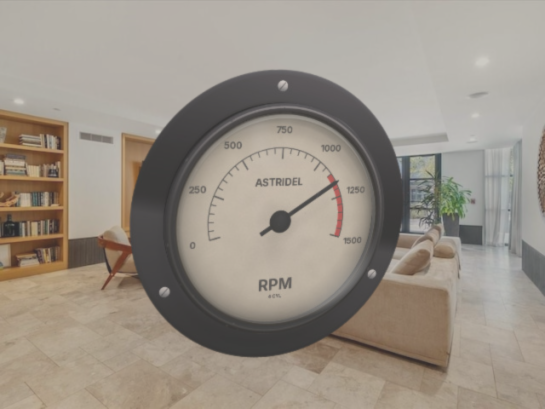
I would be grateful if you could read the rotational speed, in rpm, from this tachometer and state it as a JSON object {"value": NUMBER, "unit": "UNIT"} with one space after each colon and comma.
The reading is {"value": 1150, "unit": "rpm"}
